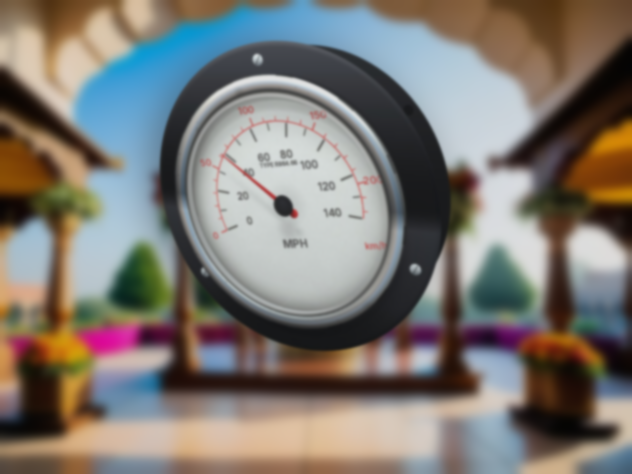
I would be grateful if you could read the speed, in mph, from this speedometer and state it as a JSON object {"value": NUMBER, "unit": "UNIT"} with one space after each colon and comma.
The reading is {"value": 40, "unit": "mph"}
